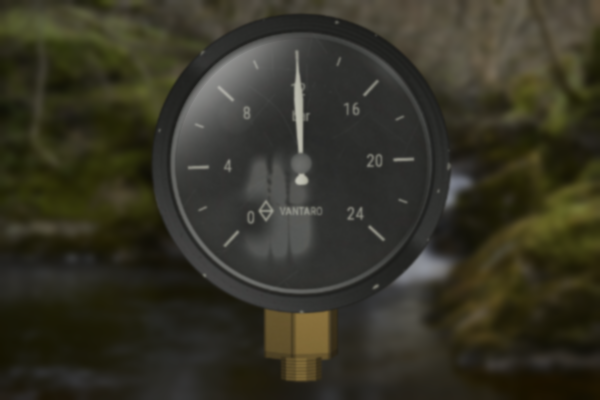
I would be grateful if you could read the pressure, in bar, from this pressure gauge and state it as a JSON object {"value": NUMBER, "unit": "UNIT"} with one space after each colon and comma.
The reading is {"value": 12, "unit": "bar"}
